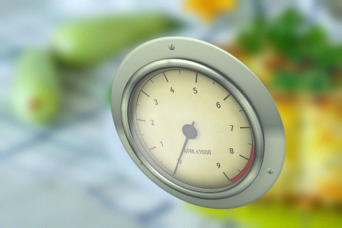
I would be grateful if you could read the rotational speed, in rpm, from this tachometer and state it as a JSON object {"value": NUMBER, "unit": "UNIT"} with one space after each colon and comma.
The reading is {"value": 0, "unit": "rpm"}
